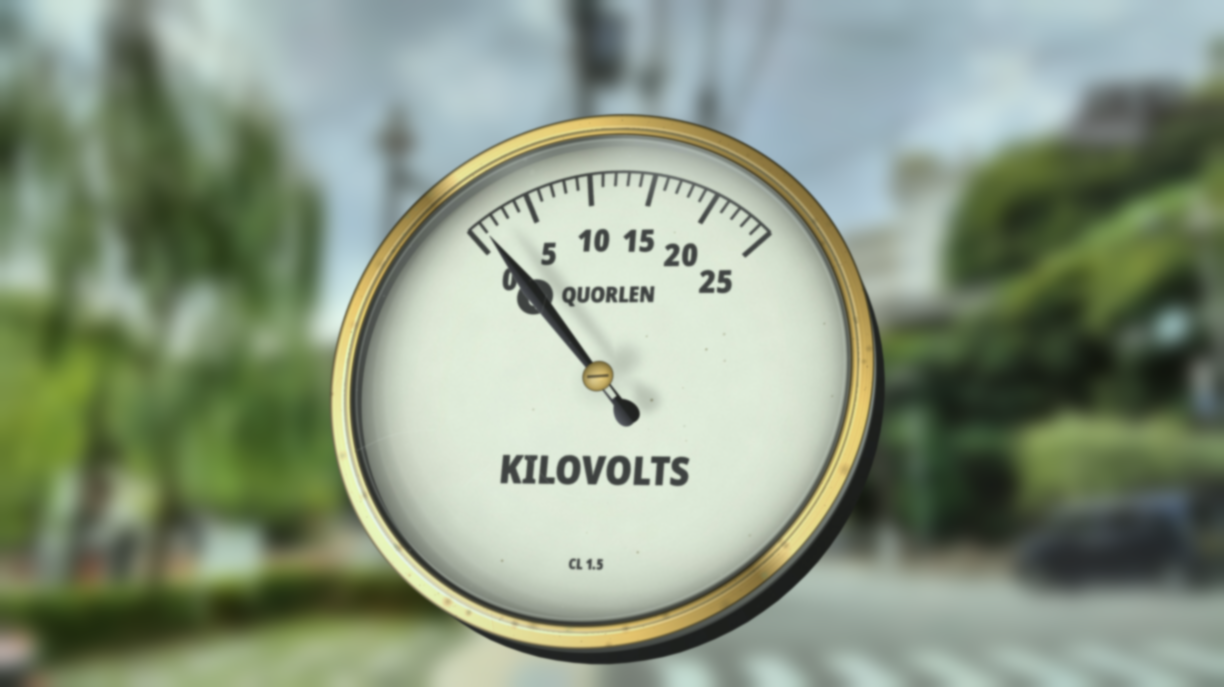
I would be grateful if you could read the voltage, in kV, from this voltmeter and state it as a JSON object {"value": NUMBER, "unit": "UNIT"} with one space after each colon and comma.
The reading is {"value": 1, "unit": "kV"}
